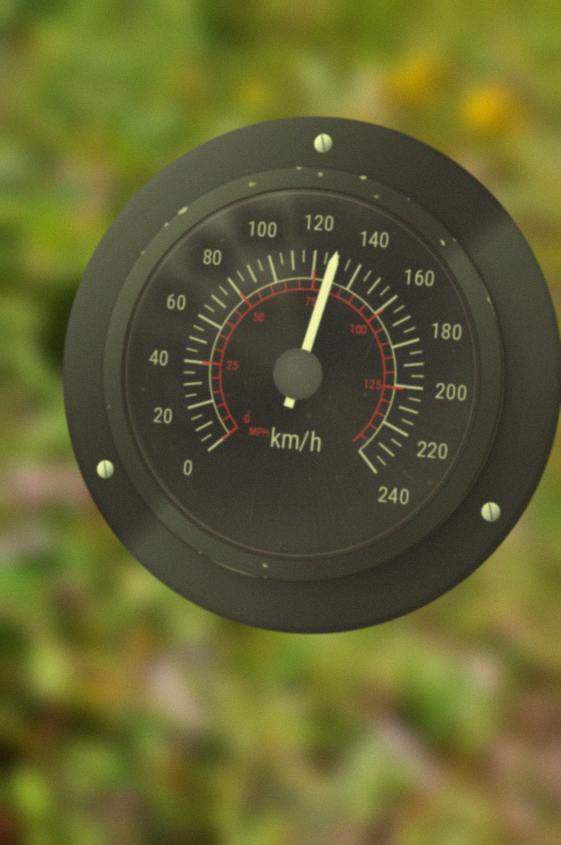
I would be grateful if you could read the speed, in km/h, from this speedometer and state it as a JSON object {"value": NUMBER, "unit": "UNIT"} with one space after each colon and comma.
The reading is {"value": 130, "unit": "km/h"}
